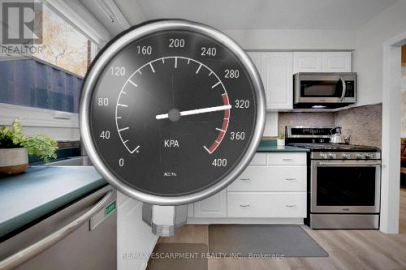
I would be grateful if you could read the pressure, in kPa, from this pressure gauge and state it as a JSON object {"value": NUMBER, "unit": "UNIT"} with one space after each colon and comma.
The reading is {"value": 320, "unit": "kPa"}
